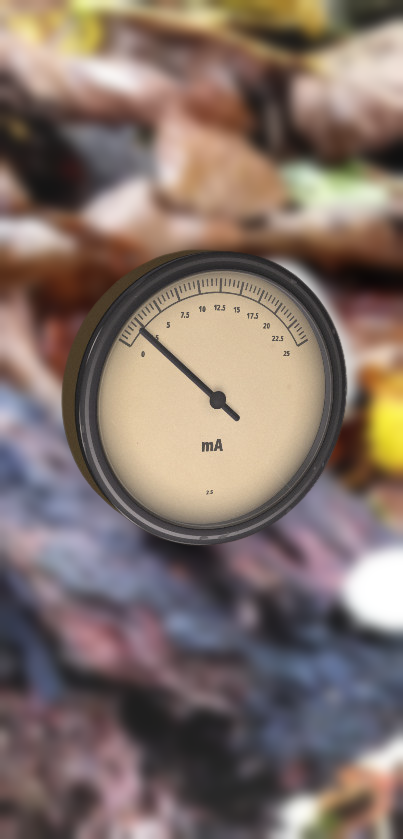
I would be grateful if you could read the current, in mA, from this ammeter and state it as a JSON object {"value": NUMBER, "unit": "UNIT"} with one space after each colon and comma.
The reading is {"value": 2, "unit": "mA"}
